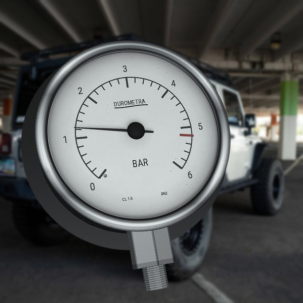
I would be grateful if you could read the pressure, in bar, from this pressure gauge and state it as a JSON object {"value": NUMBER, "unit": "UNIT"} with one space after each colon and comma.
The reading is {"value": 1.2, "unit": "bar"}
